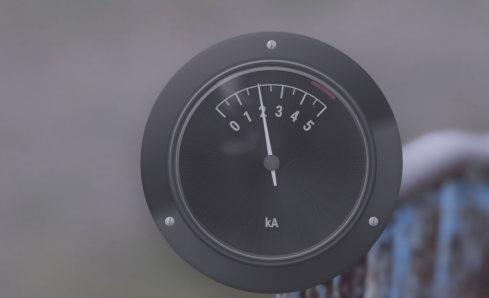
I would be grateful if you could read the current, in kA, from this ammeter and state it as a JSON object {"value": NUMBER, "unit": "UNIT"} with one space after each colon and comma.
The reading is {"value": 2, "unit": "kA"}
